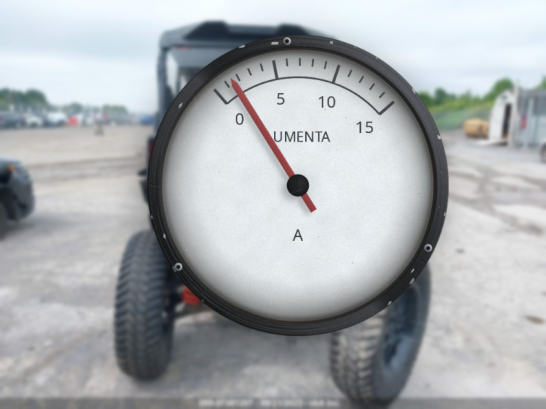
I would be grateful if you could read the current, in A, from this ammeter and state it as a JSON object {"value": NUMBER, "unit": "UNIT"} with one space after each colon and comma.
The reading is {"value": 1.5, "unit": "A"}
